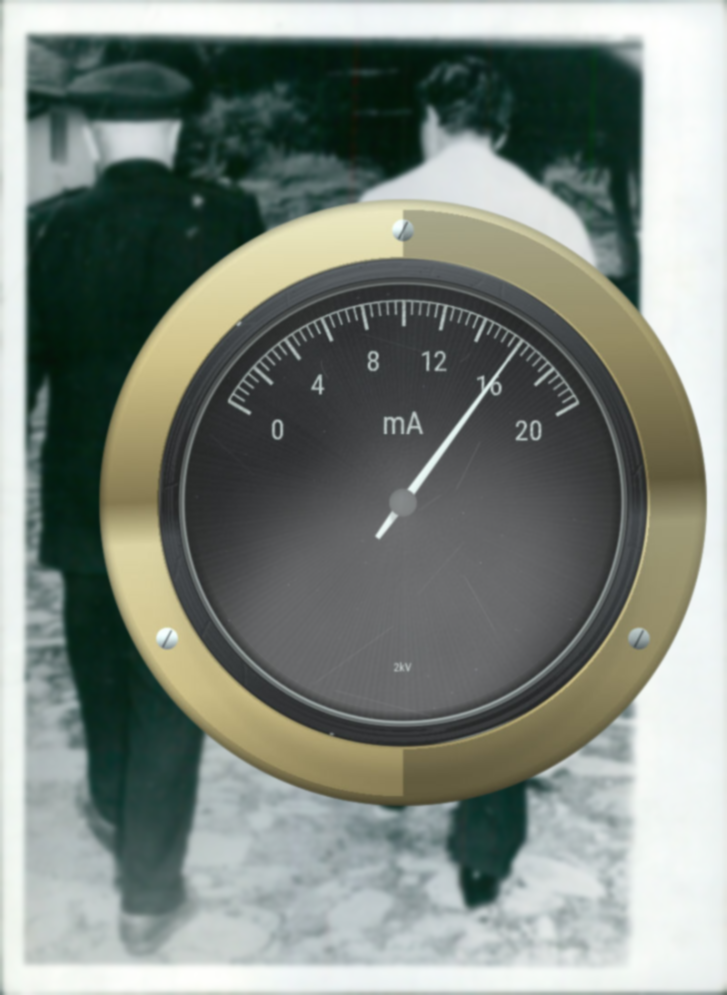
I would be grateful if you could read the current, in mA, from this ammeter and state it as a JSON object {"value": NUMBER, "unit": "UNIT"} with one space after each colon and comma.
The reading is {"value": 16, "unit": "mA"}
